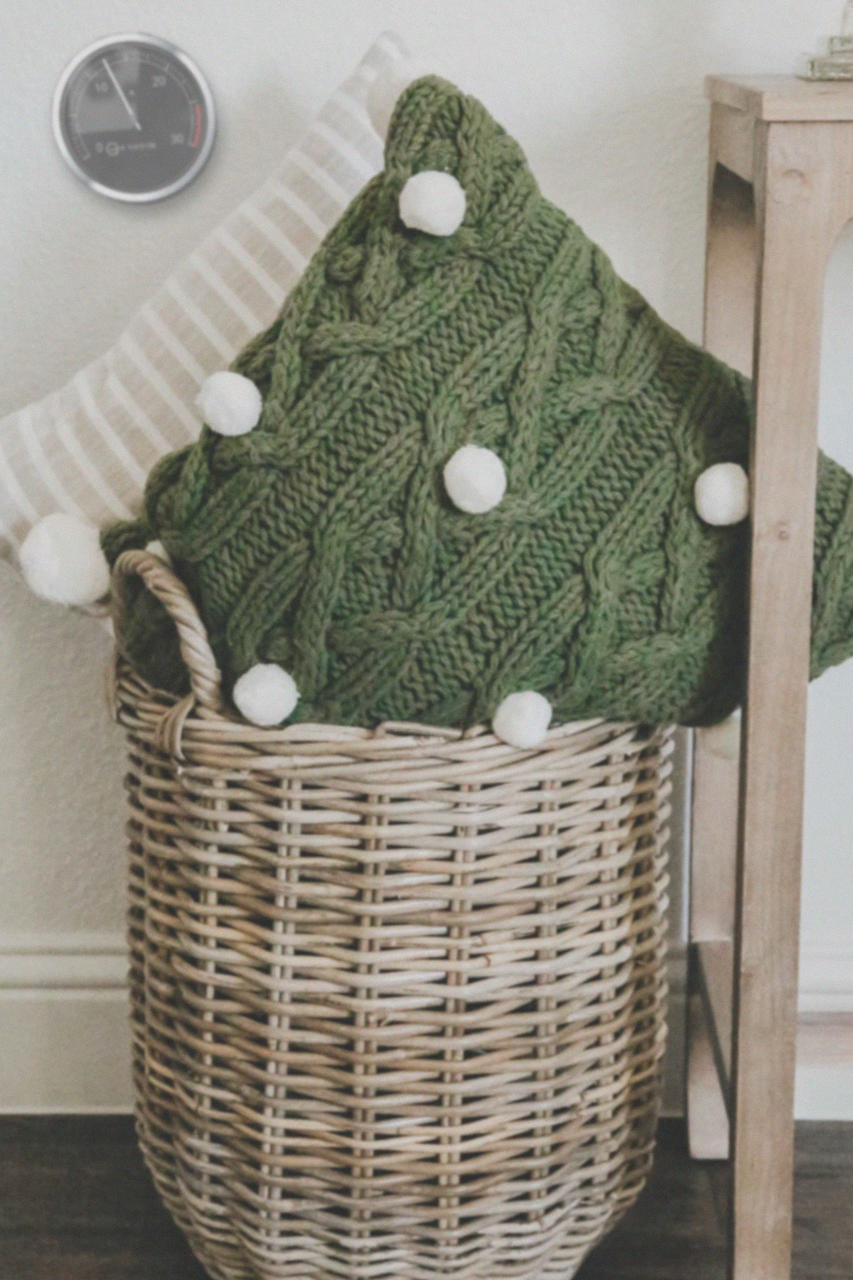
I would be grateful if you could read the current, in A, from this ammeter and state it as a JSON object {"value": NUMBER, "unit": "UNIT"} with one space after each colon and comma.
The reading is {"value": 12.5, "unit": "A"}
